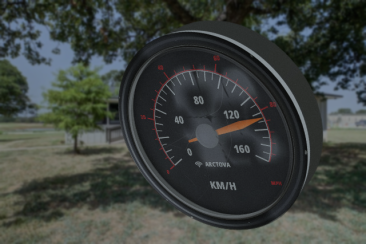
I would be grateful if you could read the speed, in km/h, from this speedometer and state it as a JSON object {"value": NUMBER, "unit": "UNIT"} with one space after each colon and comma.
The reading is {"value": 132.5, "unit": "km/h"}
